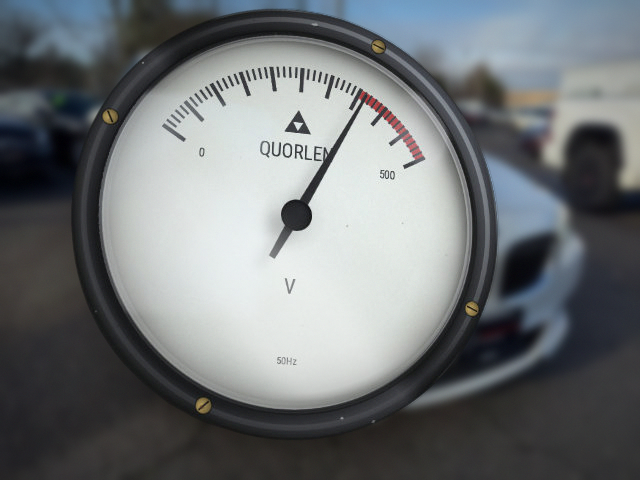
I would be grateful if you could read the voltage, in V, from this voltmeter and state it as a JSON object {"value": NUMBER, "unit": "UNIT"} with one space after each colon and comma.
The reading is {"value": 360, "unit": "V"}
